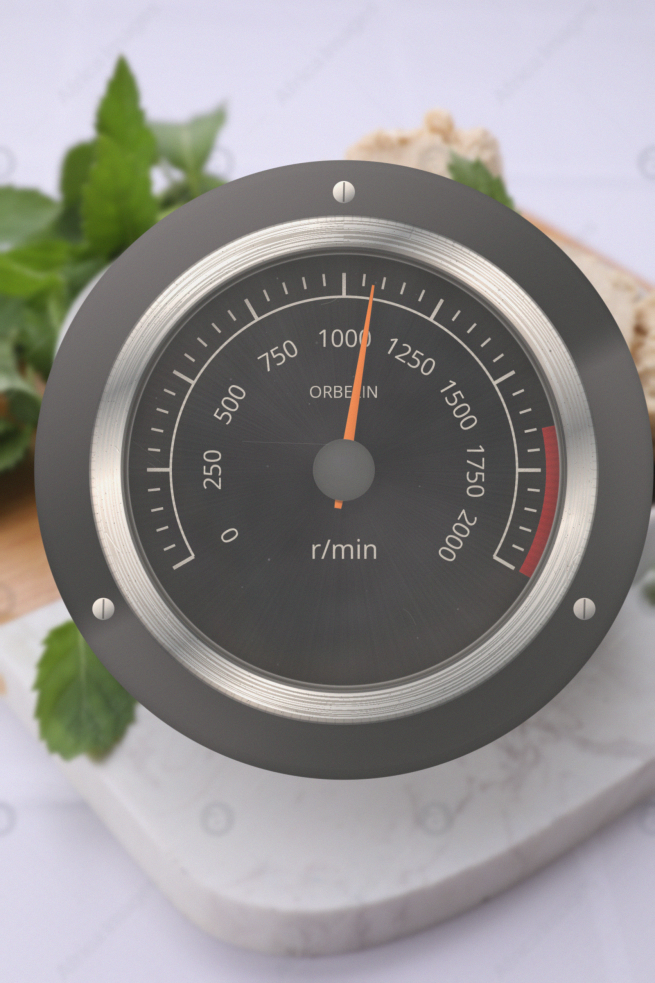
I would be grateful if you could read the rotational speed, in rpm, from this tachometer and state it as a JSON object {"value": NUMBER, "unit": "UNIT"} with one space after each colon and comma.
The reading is {"value": 1075, "unit": "rpm"}
